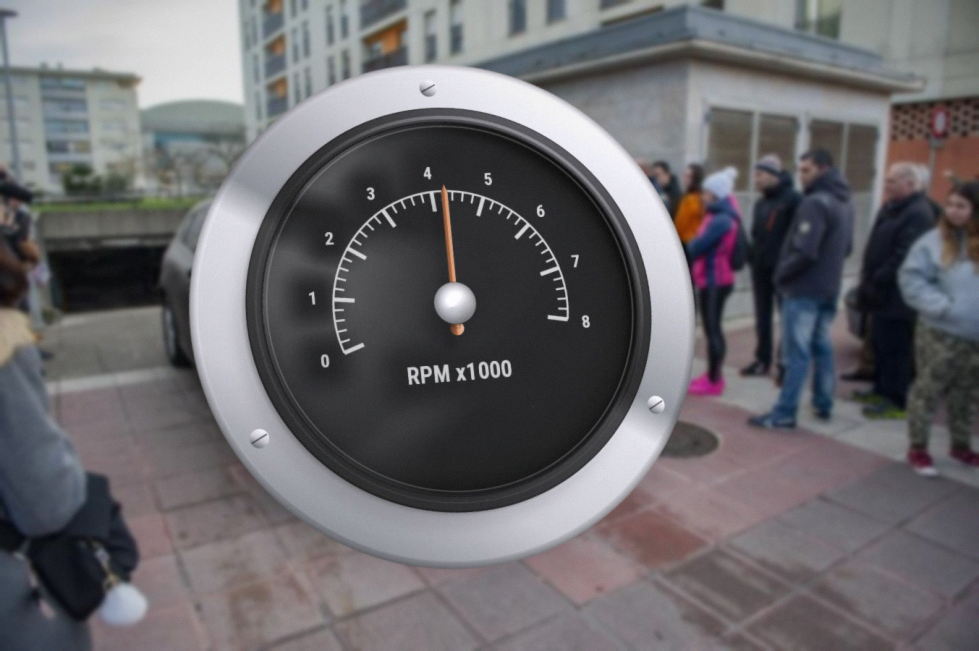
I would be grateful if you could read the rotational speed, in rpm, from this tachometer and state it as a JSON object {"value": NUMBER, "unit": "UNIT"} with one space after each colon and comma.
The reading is {"value": 4200, "unit": "rpm"}
